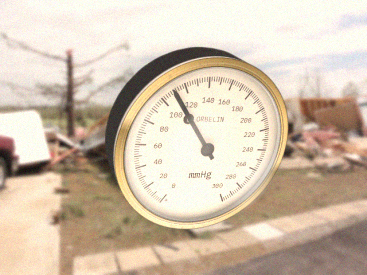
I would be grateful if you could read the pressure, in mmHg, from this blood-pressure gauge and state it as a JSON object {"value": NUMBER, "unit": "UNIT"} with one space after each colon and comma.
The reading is {"value": 110, "unit": "mmHg"}
